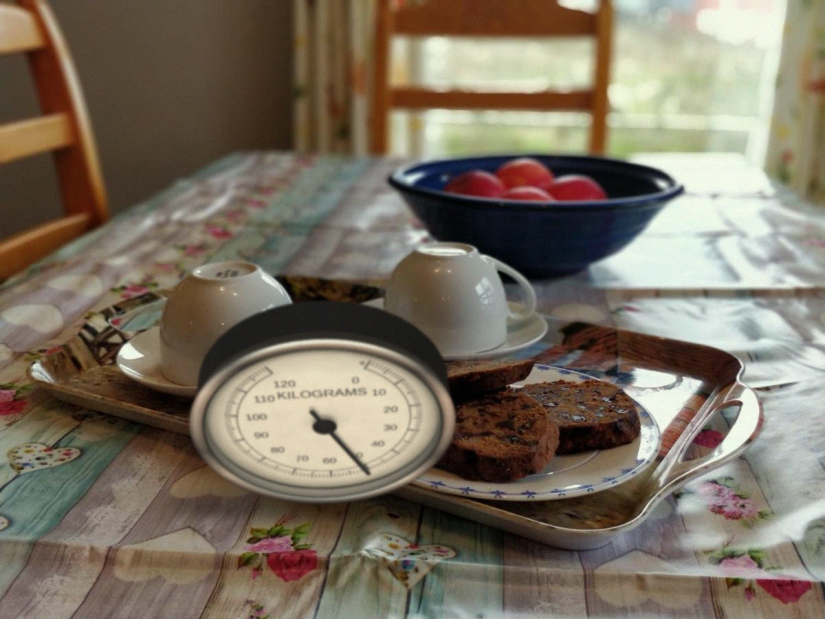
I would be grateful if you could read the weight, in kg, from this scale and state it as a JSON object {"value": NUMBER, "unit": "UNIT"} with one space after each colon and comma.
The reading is {"value": 50, "unit": "kg"}
